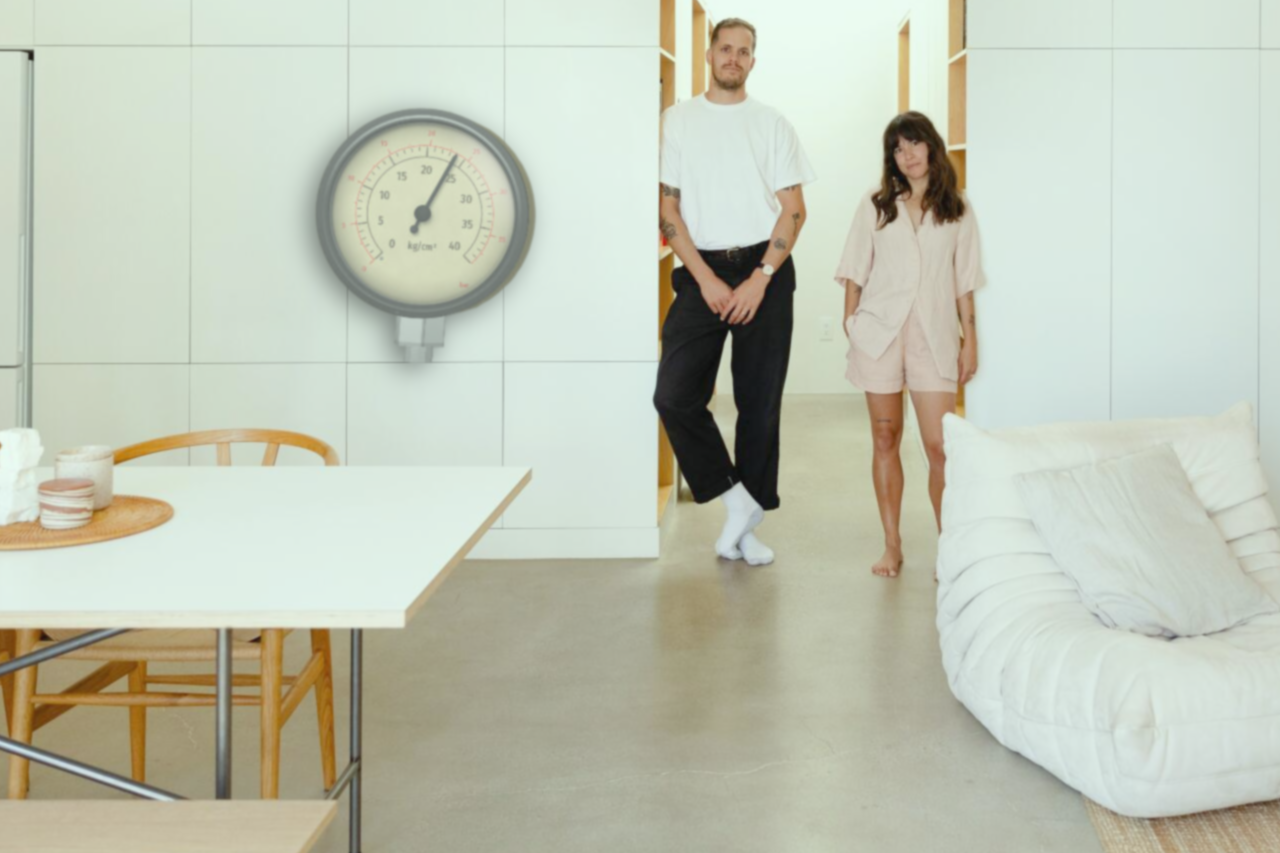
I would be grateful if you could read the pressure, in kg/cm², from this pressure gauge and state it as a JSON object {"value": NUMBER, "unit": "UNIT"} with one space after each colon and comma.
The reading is {"value": 24, "unit": "kg/cm²"}
